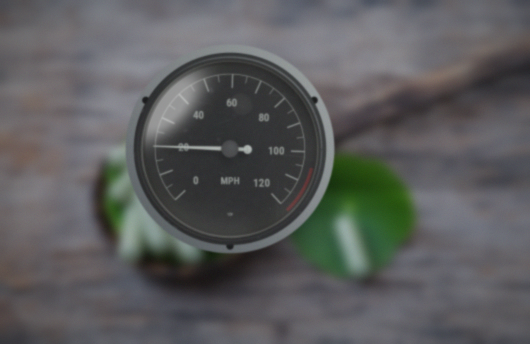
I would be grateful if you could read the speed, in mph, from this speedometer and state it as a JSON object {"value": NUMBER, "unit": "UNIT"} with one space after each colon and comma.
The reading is {"value": 20, "unit": "mph"}
